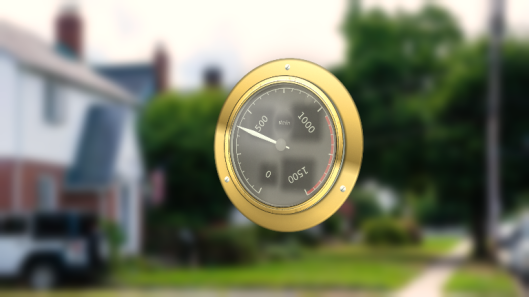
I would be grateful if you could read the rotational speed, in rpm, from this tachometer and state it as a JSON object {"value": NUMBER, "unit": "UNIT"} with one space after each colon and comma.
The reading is {"value": 400, "unit": "rpm"}
